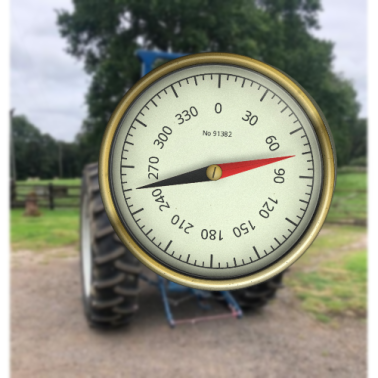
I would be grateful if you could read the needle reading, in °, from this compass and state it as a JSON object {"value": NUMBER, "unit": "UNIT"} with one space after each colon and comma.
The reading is {"value": 75, "unit": "°"}
